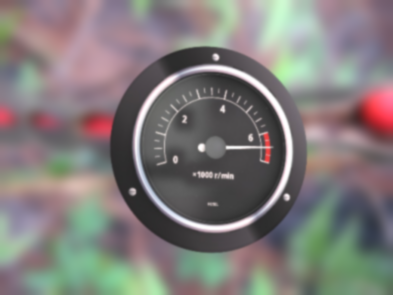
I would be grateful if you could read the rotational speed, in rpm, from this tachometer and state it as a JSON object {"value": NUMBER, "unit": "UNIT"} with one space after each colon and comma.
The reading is {"value": 6500, "unit": "rpm"}
